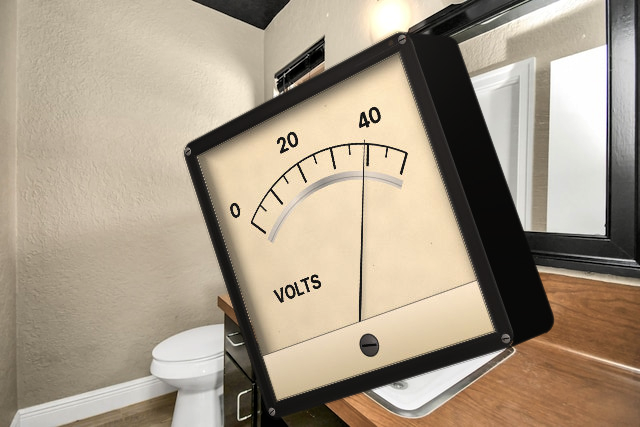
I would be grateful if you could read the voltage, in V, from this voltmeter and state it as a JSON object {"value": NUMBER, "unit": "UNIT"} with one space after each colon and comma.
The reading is {"value": 40, "unit": "V"}
